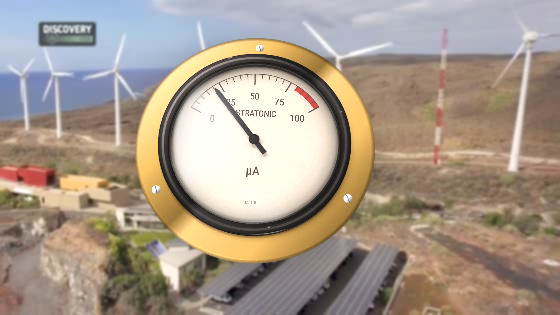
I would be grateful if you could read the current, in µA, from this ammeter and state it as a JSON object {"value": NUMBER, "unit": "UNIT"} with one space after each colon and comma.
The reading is {"value": 20, "unit": "µA"}
